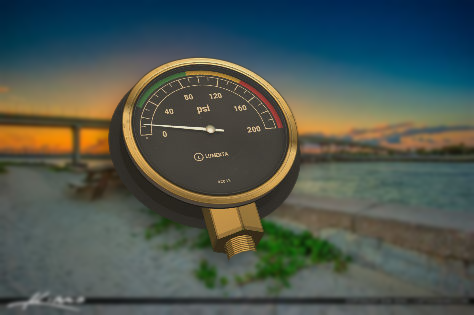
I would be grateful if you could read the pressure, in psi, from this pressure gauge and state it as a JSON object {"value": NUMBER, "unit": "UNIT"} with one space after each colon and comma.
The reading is {"value": 10, "unit": "psi"}
